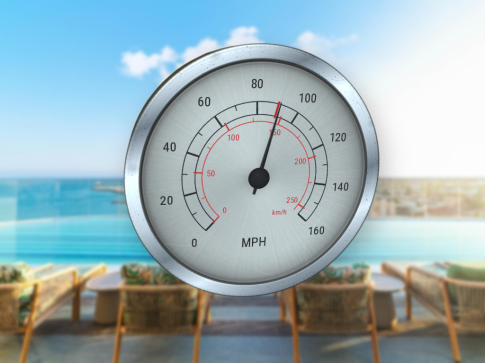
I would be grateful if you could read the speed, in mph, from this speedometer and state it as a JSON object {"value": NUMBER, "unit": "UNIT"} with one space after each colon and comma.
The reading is {"value": 90, "unit": "mph"}
